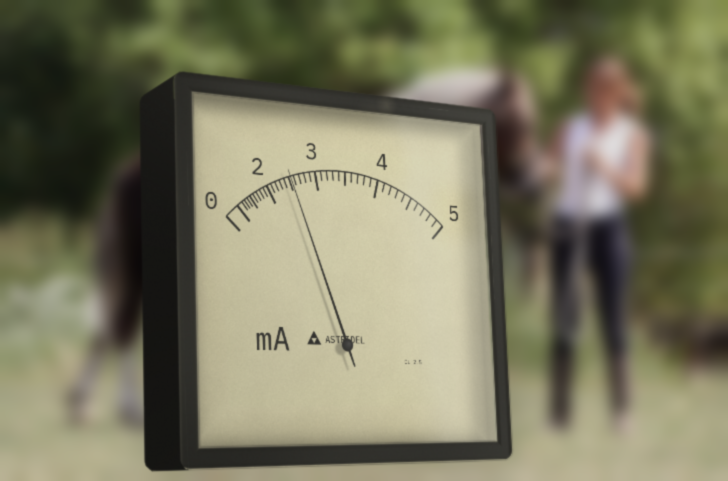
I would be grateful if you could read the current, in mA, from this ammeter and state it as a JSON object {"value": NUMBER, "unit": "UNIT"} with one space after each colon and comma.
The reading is {"value": 2.5, "unit": "mA"}
